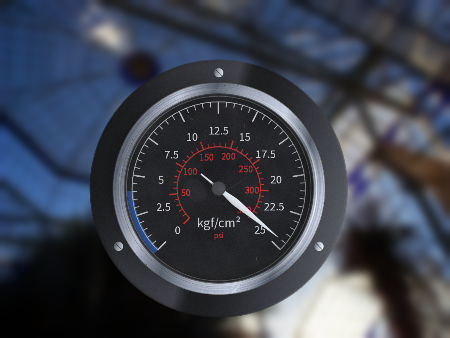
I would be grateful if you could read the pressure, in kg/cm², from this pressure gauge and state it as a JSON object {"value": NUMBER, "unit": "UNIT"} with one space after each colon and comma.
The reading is {"value": 24.5, "unit": "kg/cm²"}
